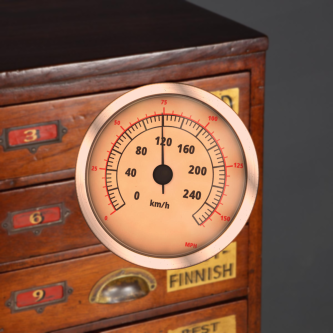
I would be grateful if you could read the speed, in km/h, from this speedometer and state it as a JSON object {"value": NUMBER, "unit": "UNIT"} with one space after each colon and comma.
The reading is {"value": 120, "unit": "km/h"}
